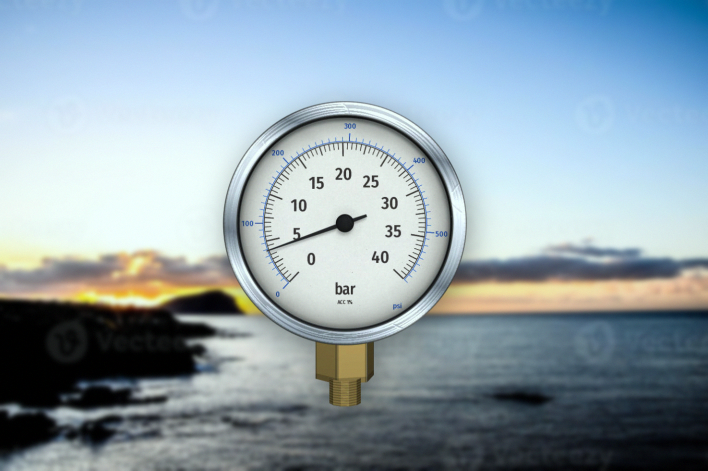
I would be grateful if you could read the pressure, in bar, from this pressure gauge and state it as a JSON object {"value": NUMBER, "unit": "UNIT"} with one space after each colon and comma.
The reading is {"value": 4, "unit": "bar"}
